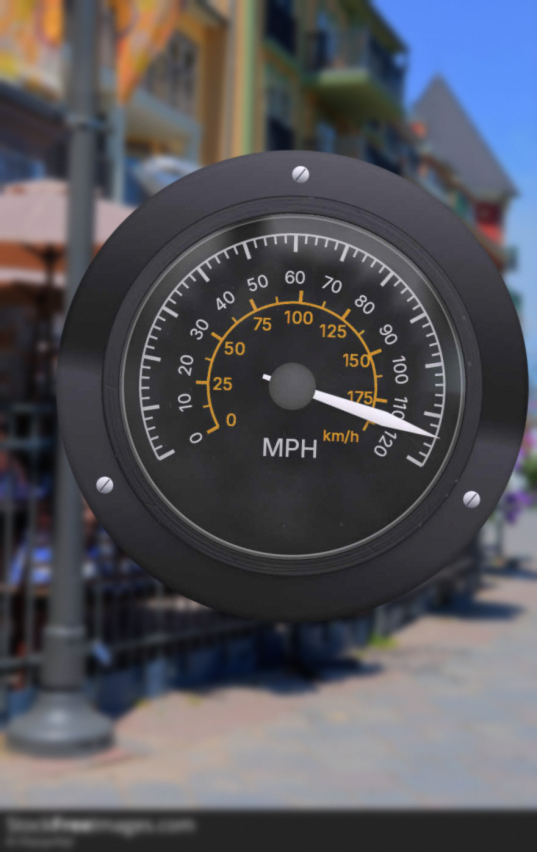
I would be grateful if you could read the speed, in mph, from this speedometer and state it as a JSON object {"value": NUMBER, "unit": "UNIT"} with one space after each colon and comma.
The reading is {"value": 114, "unit": "mph"}
